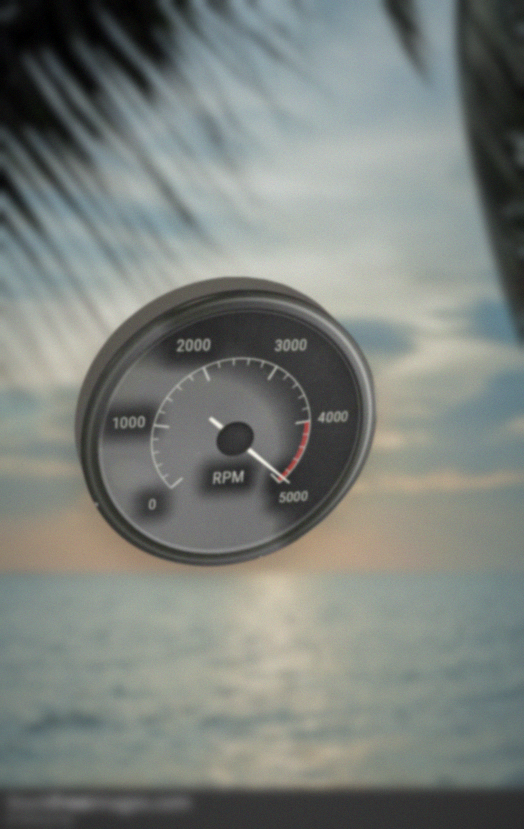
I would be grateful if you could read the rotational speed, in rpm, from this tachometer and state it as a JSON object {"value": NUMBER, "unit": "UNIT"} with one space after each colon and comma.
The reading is {"value": 4900, "unit": "rpm"}
